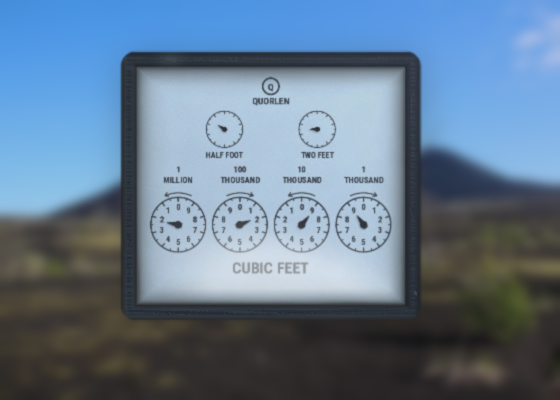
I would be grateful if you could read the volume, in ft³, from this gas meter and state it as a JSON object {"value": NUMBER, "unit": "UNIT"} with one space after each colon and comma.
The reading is {"value": 218900, "unit": "ft³"}
